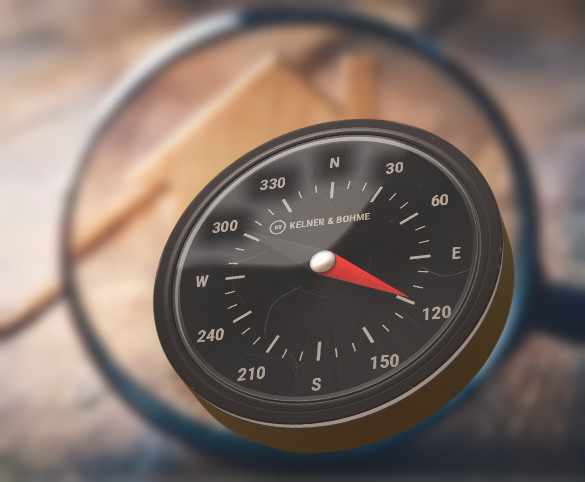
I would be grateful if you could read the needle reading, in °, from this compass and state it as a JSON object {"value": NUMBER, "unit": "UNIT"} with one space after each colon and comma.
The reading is {"value": 120, "unit": "°"}
